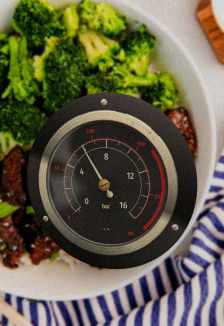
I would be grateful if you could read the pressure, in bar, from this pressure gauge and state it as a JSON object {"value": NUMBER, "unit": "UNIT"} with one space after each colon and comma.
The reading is {"value": 6, "unit": "bar"}
